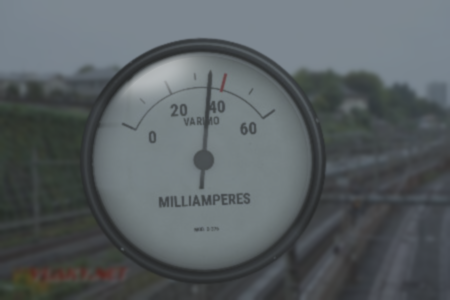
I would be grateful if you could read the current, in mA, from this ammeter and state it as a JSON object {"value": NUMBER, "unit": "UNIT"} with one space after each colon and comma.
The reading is {"value": 35, "unit": "mA"}
